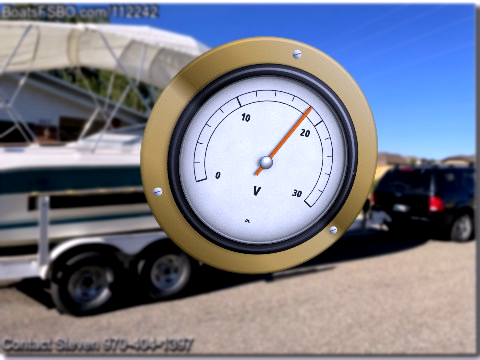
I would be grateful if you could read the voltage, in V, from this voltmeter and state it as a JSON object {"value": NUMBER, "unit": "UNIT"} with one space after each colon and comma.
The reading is {"value": 18, "unit": "V"}
